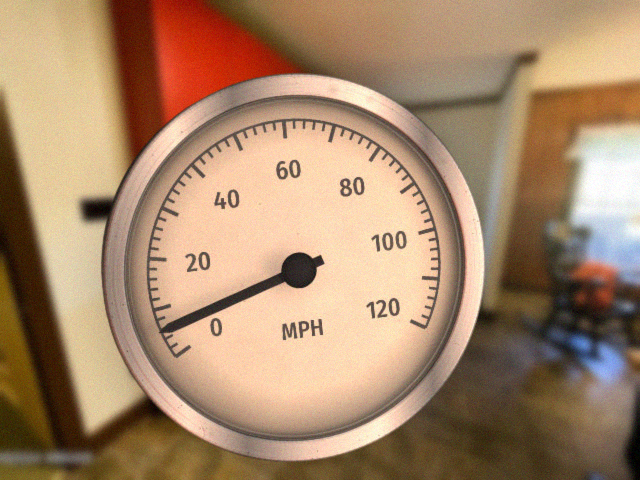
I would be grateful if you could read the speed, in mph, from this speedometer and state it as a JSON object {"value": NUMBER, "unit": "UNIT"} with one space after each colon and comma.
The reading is {"value": 6, "unit": "mph"}
